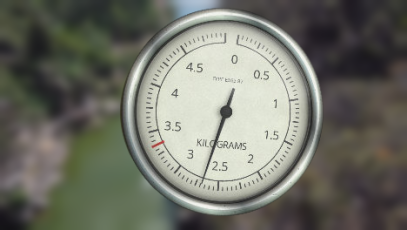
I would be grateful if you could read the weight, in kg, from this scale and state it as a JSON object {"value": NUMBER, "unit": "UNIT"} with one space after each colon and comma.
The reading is {"value": 2.7, "unit": "kg"}
